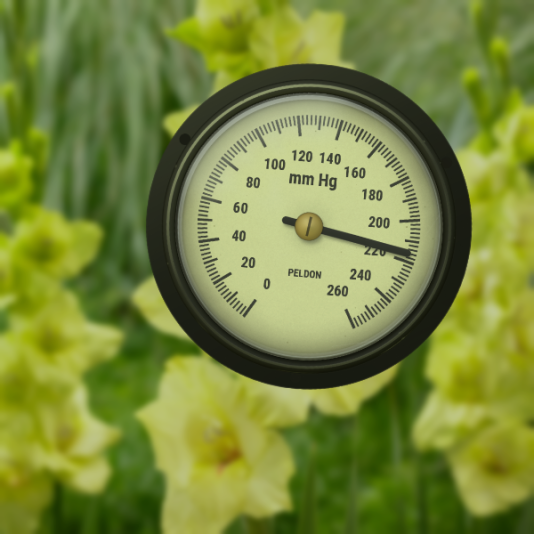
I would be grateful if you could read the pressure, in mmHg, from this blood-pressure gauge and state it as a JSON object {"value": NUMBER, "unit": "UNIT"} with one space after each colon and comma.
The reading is {"value": 216, "unit": "mmHg"}
